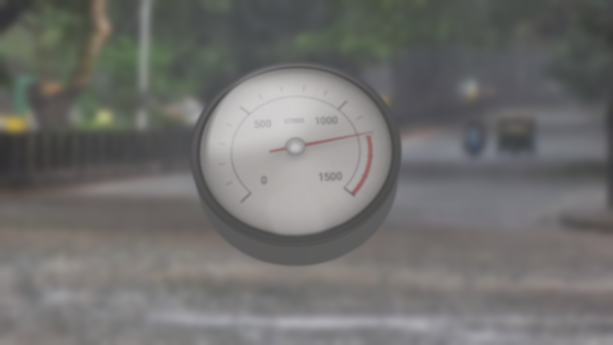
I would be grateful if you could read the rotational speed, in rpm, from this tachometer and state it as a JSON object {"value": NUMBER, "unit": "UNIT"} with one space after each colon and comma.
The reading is {"value": 1200, "unit": "rpm"}
